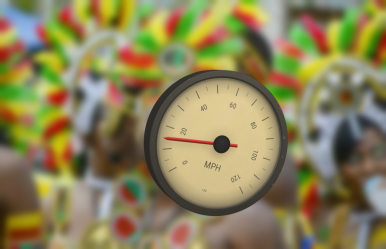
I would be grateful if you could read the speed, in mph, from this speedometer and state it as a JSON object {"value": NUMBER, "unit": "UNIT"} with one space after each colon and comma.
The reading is {"value": 15, "unit": "mph"}
